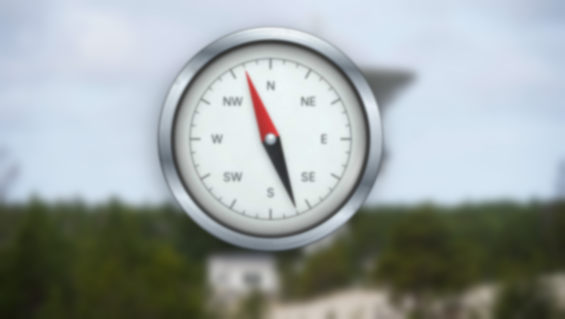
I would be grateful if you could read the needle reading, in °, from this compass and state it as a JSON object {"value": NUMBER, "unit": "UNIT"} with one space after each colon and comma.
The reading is {"value": 340, "unit": "°"}
